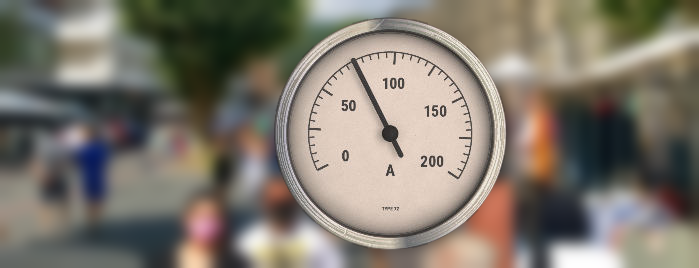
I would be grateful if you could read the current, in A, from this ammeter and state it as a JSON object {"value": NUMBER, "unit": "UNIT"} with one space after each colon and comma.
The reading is {"value": 75, "unit": "A"}
